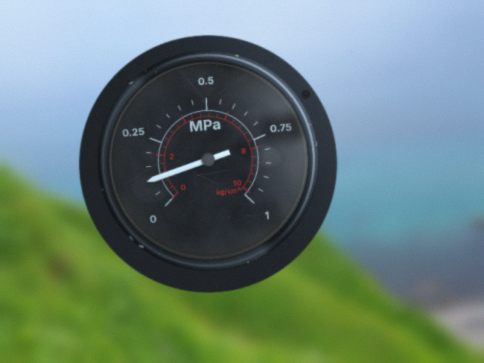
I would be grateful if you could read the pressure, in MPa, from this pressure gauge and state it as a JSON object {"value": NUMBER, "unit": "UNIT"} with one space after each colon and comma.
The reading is {"value": 0.1, "unit": "MPa"}
